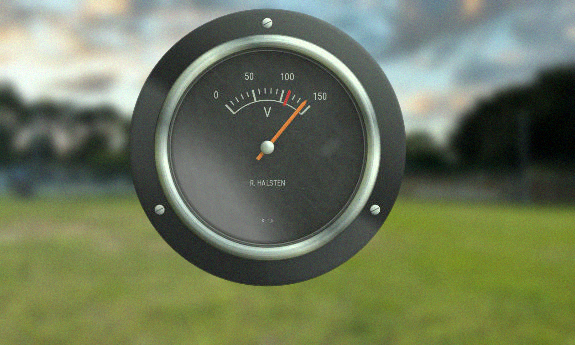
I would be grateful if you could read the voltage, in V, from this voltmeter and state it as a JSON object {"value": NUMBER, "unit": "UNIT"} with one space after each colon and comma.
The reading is {"value": 140, "unit": "V"}
